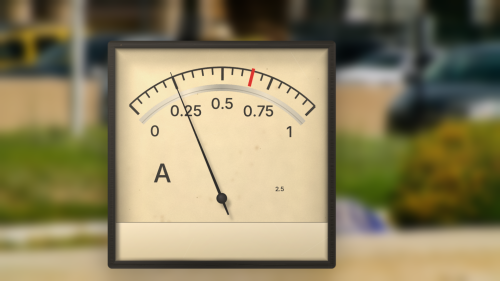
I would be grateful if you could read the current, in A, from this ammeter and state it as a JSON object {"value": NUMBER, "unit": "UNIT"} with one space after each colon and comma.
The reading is {"value": 0.25, "unit": "A"}
